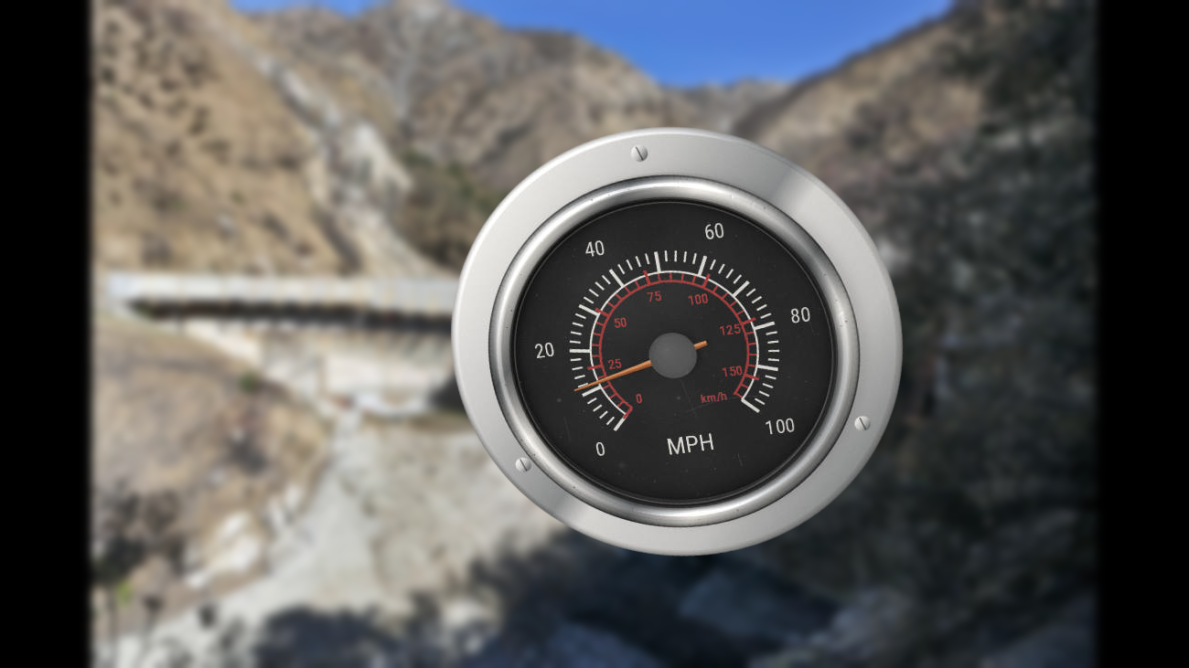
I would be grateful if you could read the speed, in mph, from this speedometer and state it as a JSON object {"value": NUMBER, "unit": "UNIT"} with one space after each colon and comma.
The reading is {"value": 12, "unit": "mph"}
